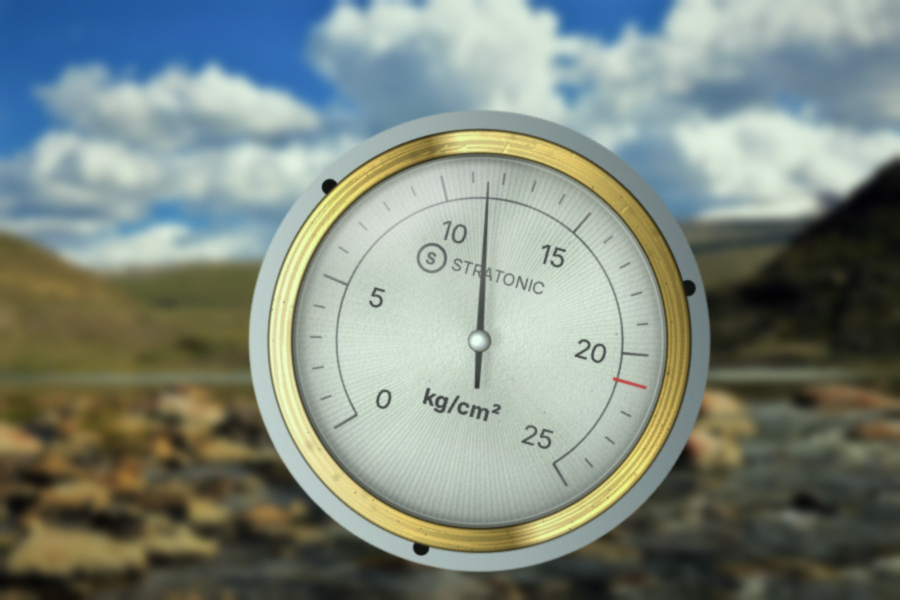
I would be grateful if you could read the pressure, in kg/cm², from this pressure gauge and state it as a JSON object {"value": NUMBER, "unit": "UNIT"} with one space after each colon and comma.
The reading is {"value": 11.5, "unit": "kg/cm²"}
